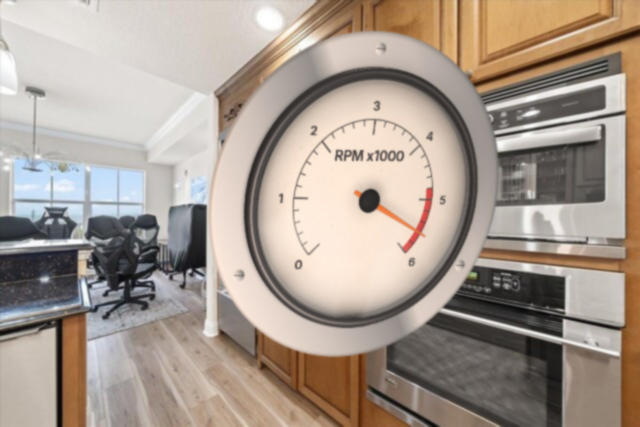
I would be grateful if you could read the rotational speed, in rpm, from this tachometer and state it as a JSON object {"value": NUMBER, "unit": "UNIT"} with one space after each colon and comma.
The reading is {"value": 5600, "unit": "rpm"}
